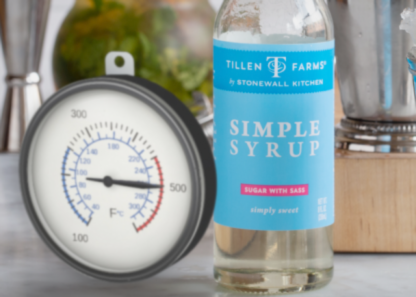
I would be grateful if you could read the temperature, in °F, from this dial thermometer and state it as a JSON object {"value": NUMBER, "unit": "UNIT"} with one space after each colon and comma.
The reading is {"value": 500, "unit": "°F"}
